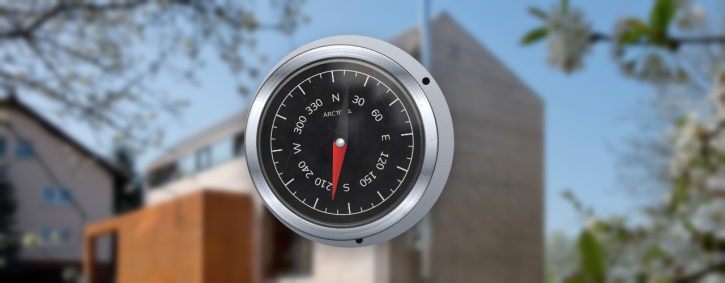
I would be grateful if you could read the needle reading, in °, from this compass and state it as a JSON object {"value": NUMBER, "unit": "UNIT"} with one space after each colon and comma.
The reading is {"value": 195, "unit": "°"}
